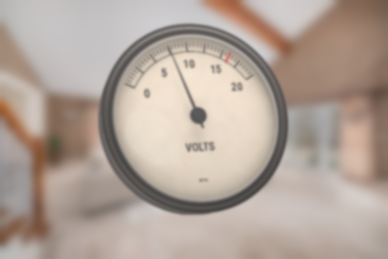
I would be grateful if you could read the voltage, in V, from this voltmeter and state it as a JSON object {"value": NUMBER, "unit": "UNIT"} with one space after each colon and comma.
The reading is {"value": 7.5, "unit": "V"}
